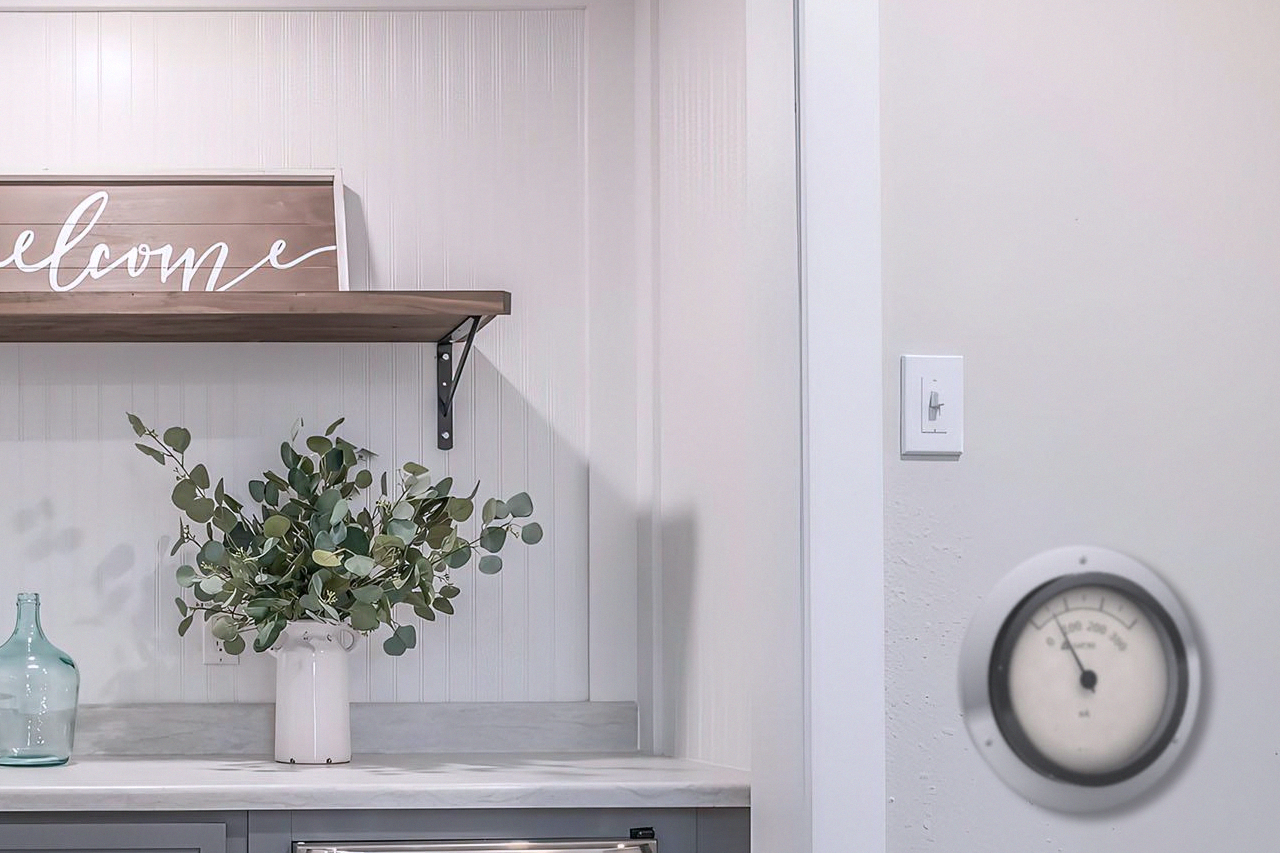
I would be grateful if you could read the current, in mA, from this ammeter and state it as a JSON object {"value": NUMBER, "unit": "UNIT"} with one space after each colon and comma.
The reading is {"value": 50, "unit": "mA"}
